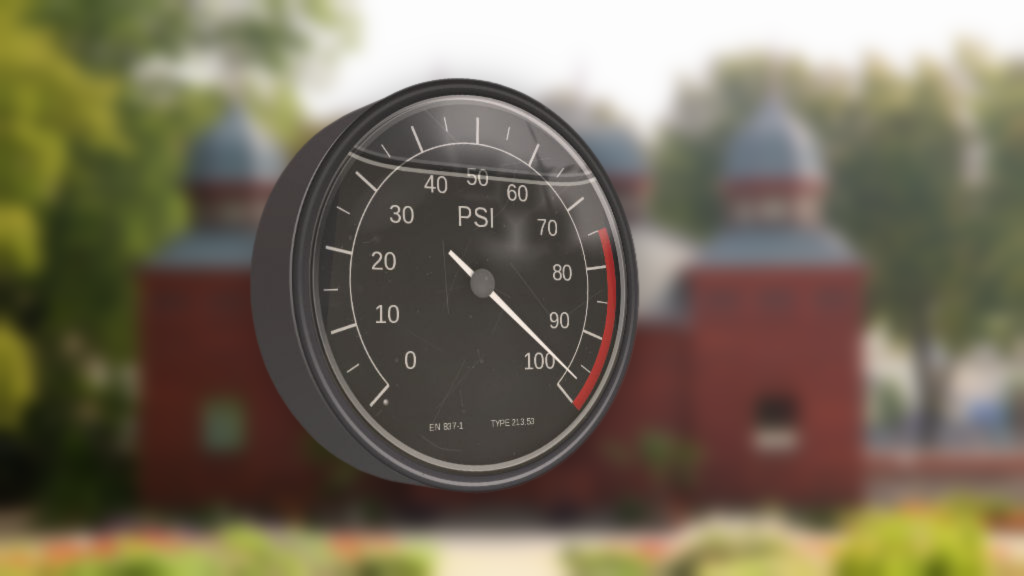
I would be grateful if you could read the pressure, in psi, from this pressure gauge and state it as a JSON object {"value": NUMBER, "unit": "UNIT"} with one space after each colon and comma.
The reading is {"value": 97.5, "unit": "psi"}
